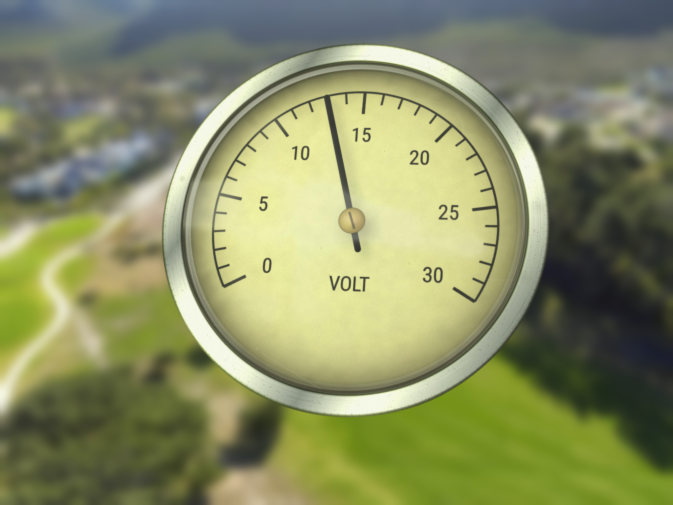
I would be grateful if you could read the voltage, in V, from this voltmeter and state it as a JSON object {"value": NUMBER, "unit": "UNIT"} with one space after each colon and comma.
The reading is {"value": 13, "unit": "V"}
